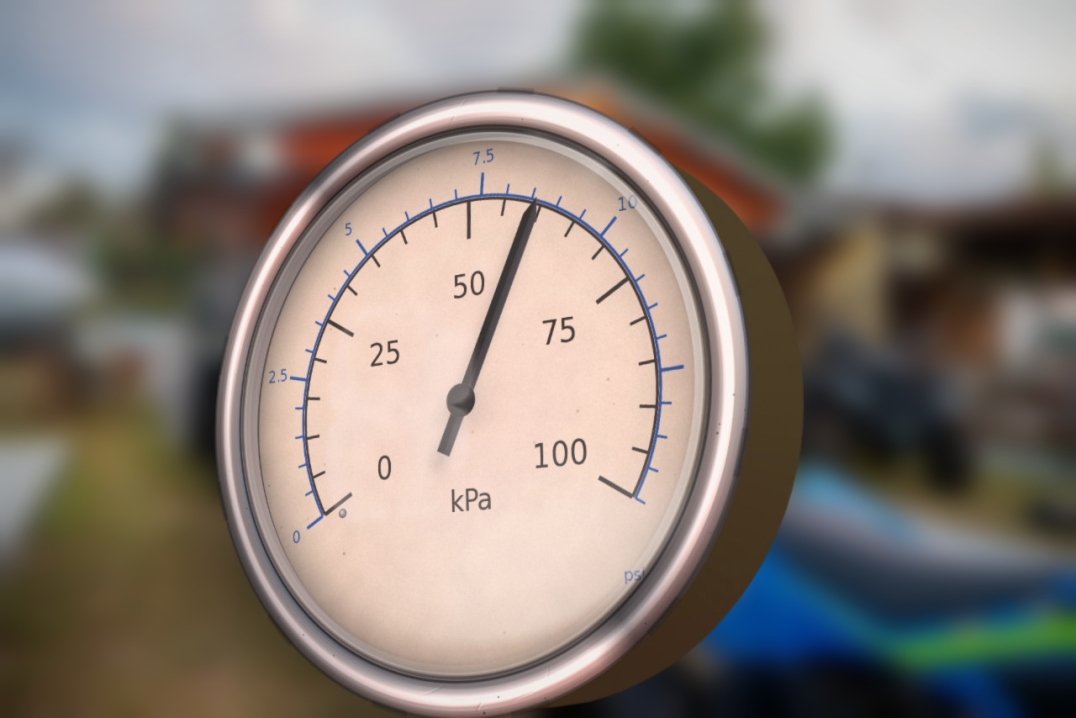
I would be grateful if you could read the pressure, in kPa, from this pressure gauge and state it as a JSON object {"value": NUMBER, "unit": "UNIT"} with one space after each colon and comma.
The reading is {"value": 60, "unit": "kPa"}
